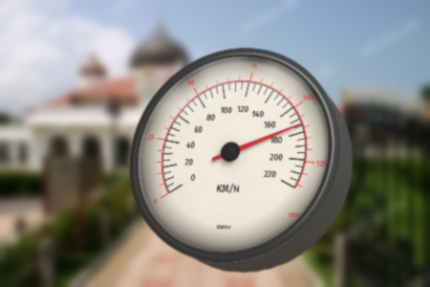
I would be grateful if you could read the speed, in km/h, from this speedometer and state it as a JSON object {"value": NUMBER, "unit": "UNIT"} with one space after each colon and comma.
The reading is {"value": 175, "unit": "km/h"}
